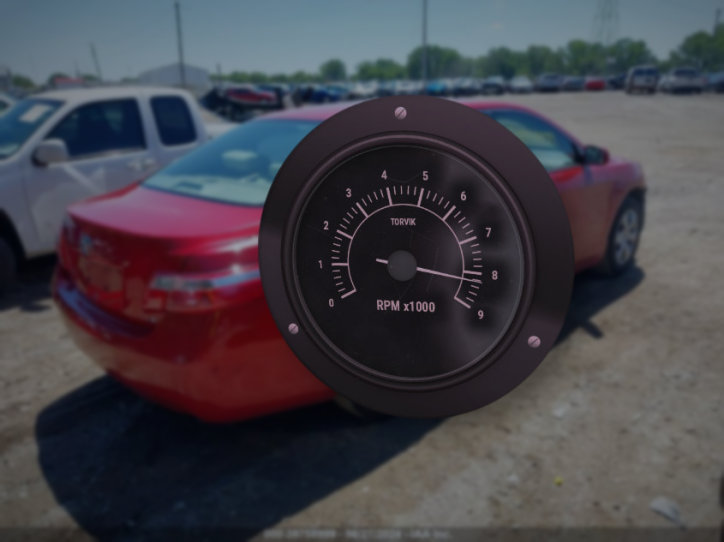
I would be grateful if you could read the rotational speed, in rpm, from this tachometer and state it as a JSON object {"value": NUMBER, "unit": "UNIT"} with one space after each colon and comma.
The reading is {"value": 8200, "unit": "rpm"}
